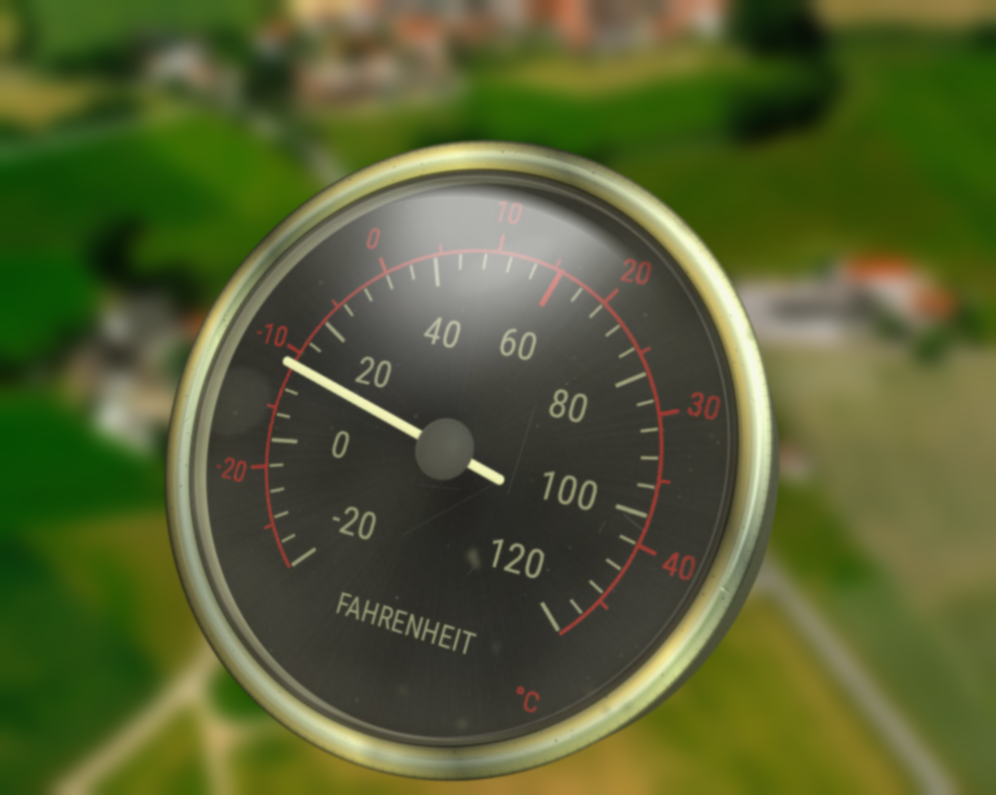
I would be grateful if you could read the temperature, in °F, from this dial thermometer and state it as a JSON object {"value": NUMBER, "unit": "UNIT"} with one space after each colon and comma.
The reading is {"value": 12, "unit": "°F"}
